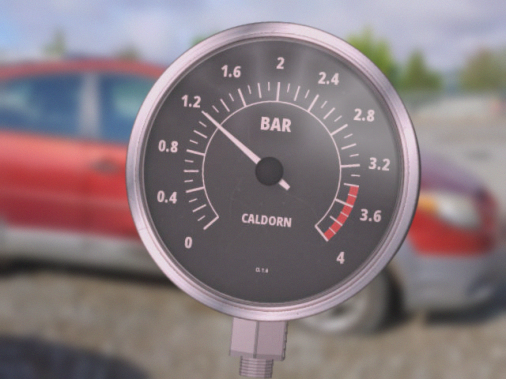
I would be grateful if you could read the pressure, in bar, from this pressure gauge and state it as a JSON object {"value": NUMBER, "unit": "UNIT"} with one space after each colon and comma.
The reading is {"value": 1.2, "unit": "bar"}
